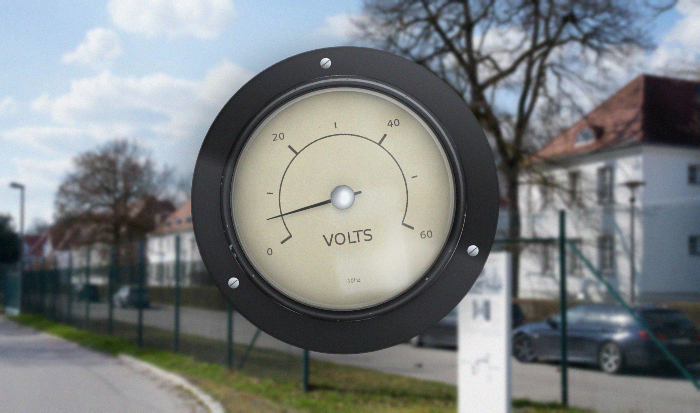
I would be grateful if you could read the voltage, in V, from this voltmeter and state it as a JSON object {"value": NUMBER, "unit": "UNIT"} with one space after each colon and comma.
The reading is {"value": 5, "unit": "V"}
